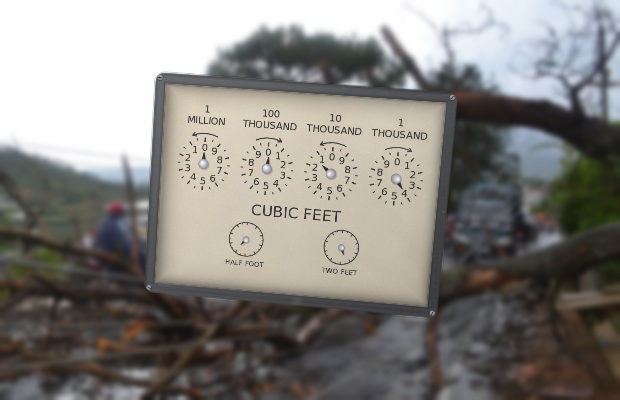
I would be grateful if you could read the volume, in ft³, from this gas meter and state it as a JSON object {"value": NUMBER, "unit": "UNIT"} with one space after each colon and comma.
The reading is {"value": 1400, "unit": "ft³"}
